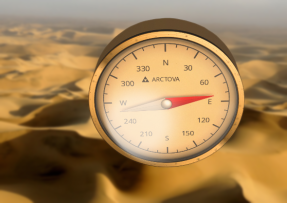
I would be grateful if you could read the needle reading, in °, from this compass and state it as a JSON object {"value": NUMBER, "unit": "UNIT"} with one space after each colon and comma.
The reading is {"value": 80, "unit": "°"}
